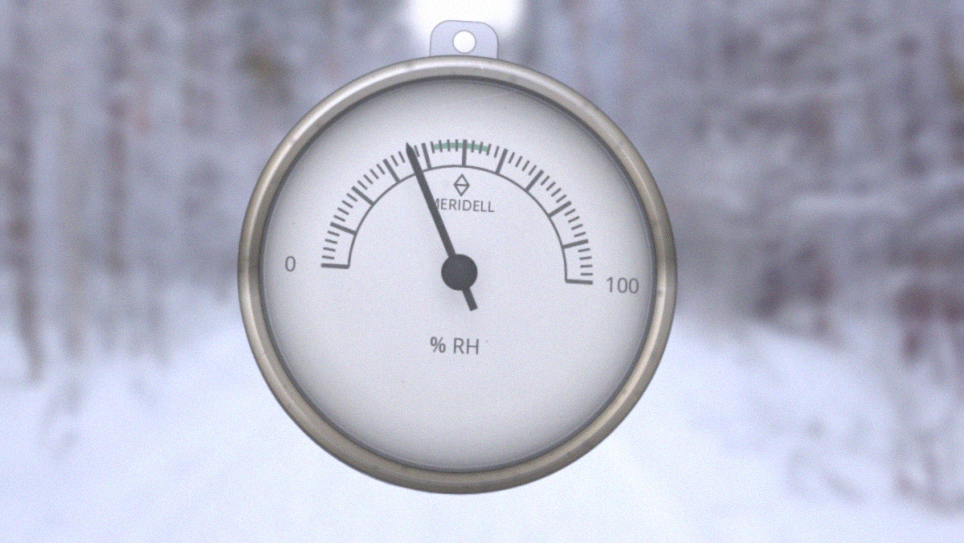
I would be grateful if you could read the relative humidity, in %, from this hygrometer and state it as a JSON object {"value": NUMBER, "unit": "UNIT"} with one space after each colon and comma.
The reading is {"value": 36, "unit": "%"}
